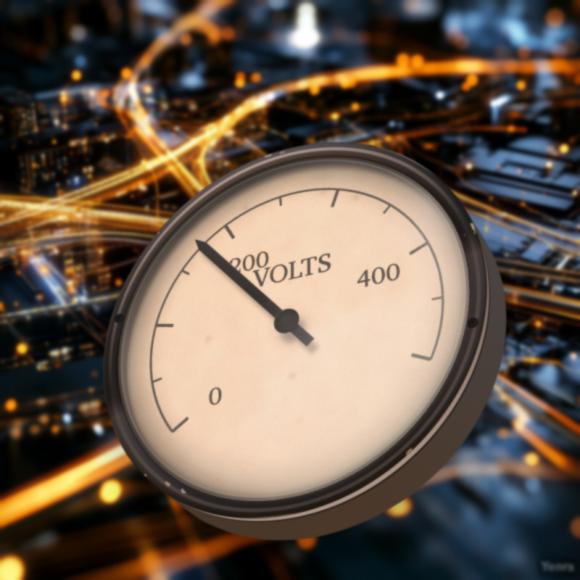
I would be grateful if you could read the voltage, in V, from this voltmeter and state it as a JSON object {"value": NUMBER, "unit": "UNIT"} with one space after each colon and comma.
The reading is {"value": 175, "unit": "V"}
